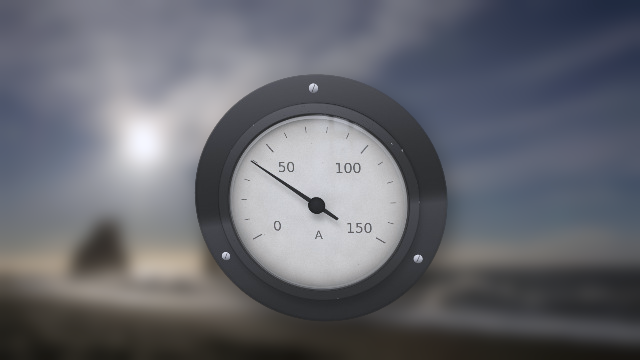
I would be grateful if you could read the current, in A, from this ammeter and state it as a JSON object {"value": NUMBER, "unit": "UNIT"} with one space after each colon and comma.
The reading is {"value": 40, "unit": "A"}
